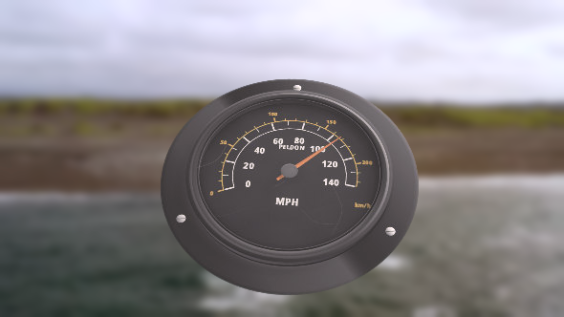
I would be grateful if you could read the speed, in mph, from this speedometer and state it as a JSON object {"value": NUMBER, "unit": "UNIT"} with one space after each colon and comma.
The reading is {"value": 105, "unit": "mph"}
